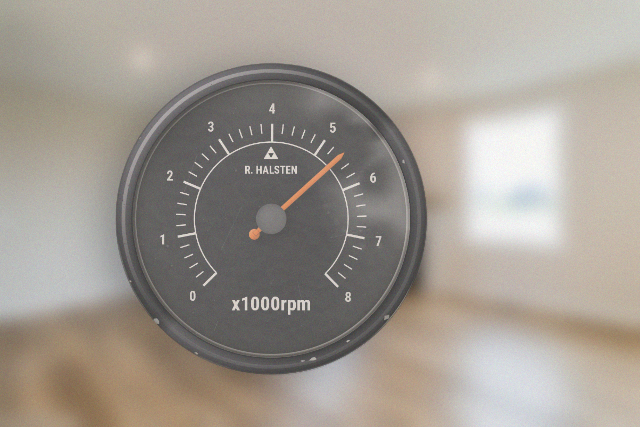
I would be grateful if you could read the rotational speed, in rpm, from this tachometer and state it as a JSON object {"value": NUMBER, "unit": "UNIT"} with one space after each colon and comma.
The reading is {"value": 5400, "unit": "rpm"}
